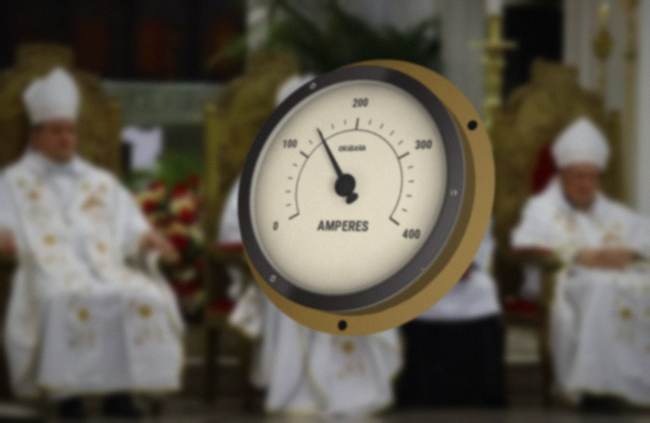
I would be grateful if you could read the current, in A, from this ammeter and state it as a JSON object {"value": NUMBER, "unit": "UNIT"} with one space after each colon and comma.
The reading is {"value": 140, "unit": "A"}
